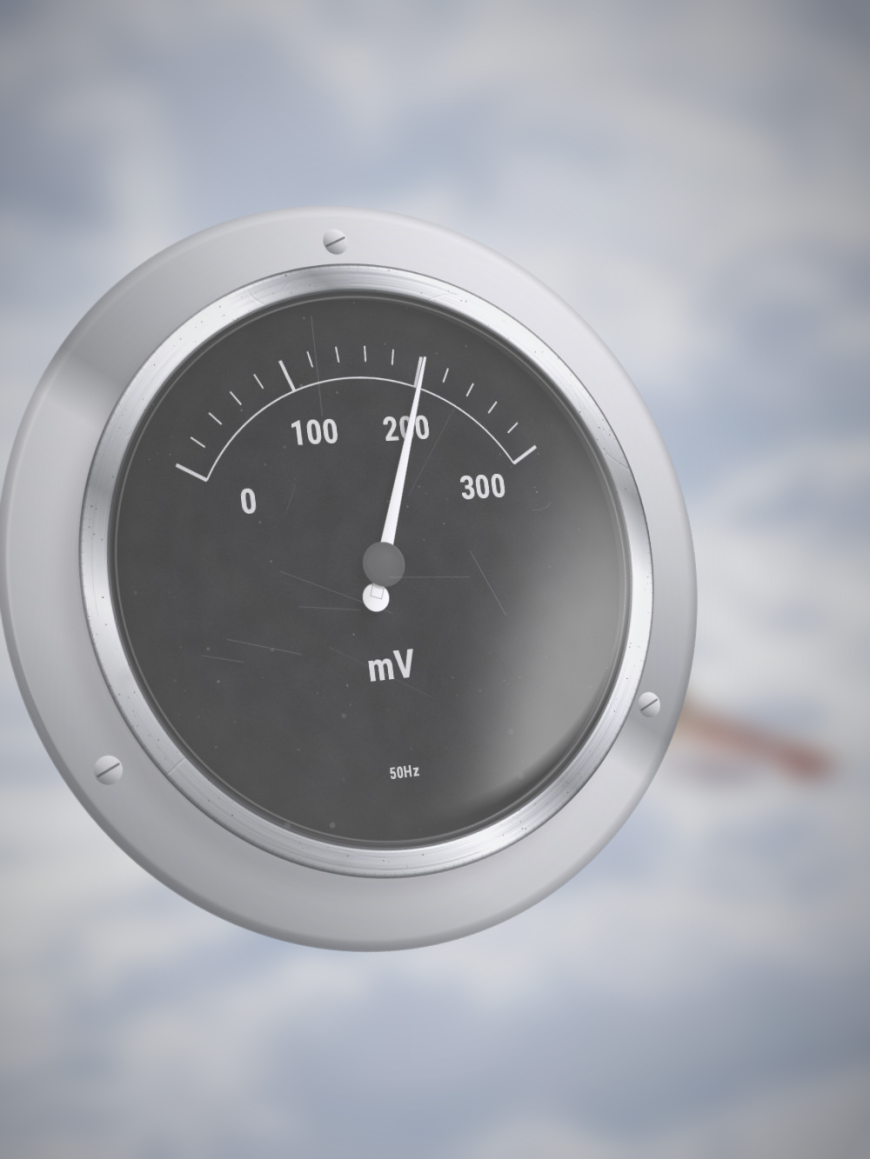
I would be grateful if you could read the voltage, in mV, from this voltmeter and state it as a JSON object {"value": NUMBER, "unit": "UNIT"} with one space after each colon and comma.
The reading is {"value": 200, "unit": "mV"}
